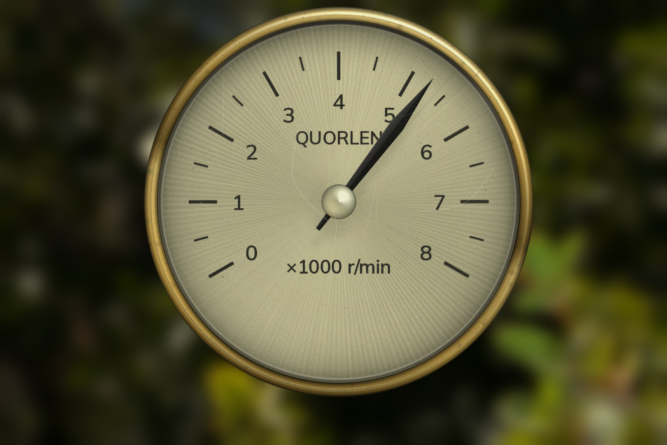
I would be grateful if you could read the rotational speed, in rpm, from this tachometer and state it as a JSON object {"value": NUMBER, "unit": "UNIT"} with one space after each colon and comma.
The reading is {"value": 5250, "unit": "rpm"}
